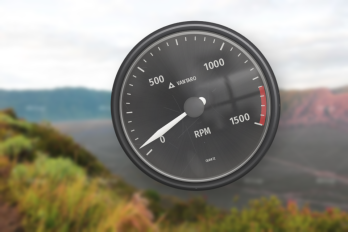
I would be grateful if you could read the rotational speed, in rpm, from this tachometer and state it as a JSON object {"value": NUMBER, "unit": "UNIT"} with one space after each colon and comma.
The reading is {"value": 50, "unit": "rpm"}
